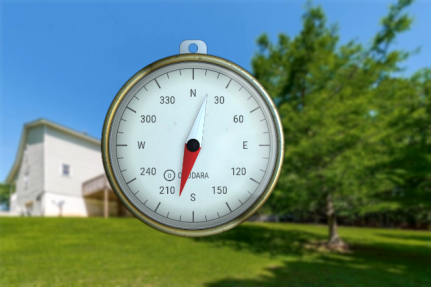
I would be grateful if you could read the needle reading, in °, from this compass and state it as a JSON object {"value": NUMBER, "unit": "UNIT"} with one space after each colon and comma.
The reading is {"value": 195, "unit": "°"}
